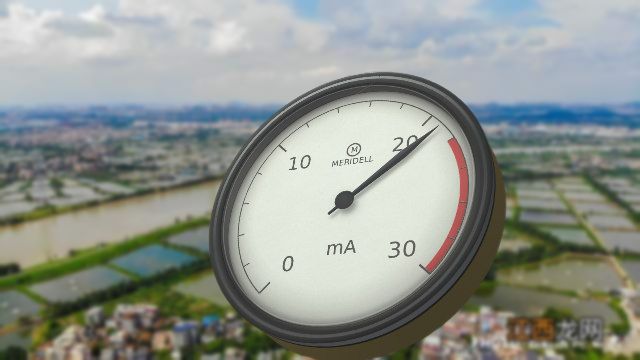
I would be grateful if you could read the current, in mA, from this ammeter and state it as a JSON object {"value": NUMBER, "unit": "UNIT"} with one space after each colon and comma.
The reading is {"value": 21, "unit": "mA"}
